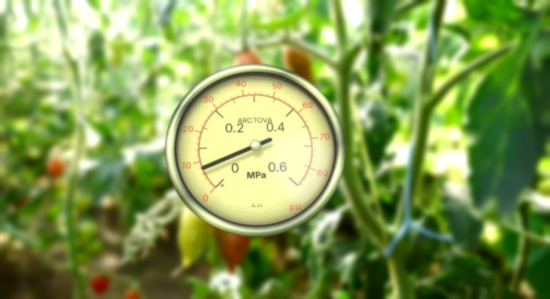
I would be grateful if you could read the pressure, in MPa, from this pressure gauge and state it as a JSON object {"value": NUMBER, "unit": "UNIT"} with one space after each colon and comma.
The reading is {"value": 0.05, "unit": "MPa"}
